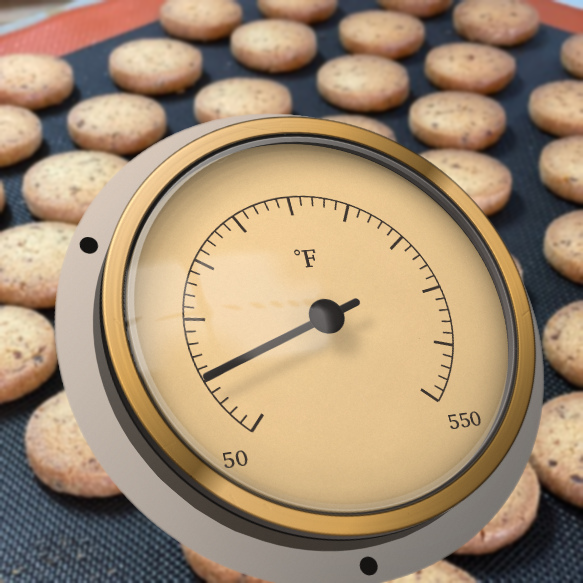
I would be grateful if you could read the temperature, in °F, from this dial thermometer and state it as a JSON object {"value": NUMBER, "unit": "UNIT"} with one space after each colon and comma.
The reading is {"value": 100, "unit": "°F"}
